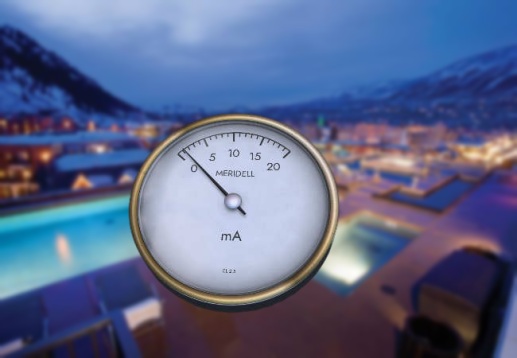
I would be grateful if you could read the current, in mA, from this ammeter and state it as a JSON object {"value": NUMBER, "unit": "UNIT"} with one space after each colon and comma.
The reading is {"value": 1, "unit": "mA"}
